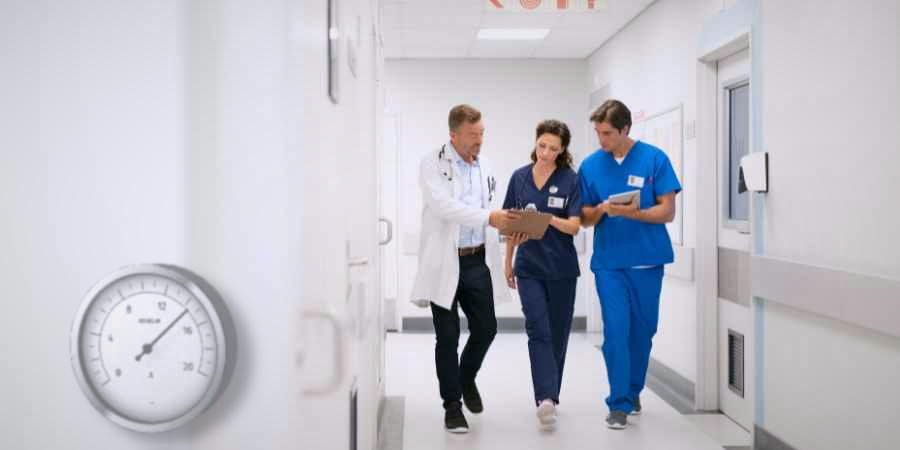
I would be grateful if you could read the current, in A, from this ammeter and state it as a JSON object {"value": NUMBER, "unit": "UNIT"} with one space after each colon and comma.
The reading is {"value": 14.5, "unit": "A"}
